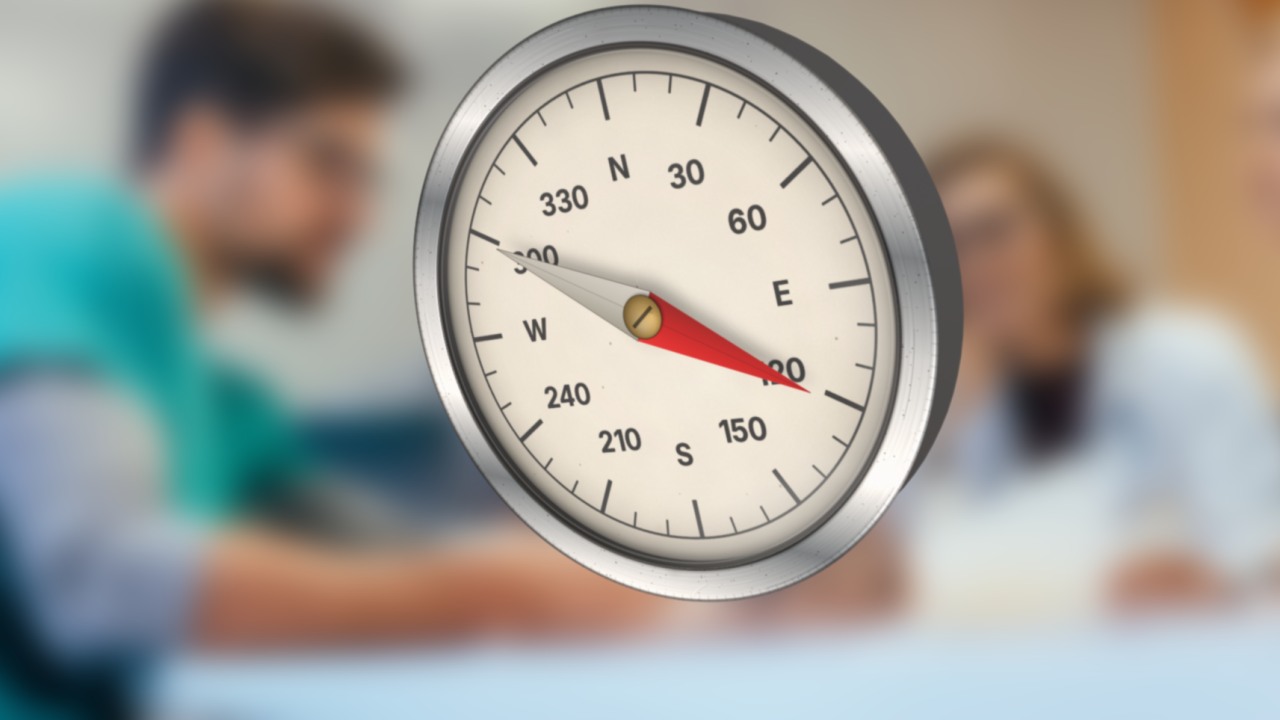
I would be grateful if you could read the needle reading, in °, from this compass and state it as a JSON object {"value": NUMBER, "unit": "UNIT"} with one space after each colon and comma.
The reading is {"value": 120, "unit": "°"}
